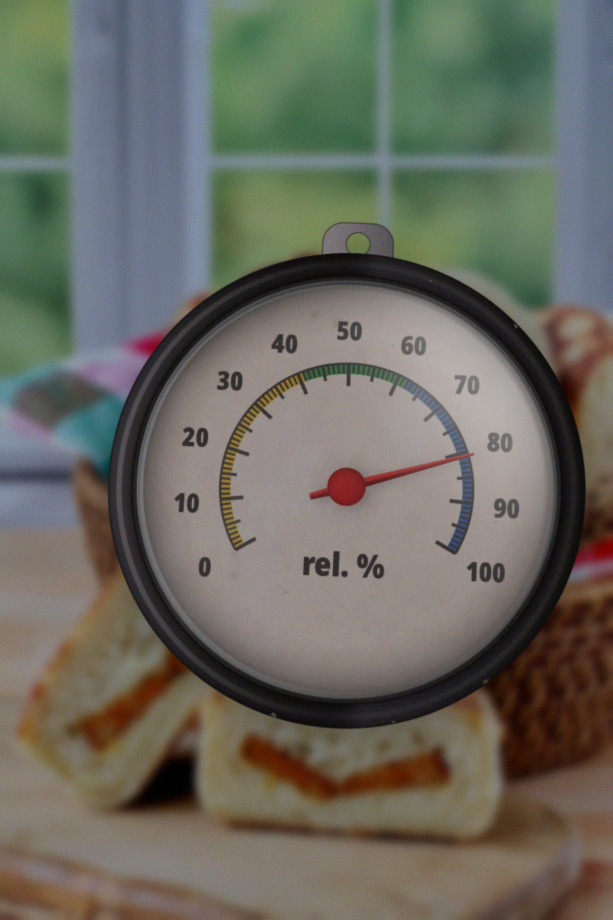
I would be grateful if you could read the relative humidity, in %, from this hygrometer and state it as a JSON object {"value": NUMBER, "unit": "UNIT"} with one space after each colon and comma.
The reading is {"value": 81, "unit": "%"}
